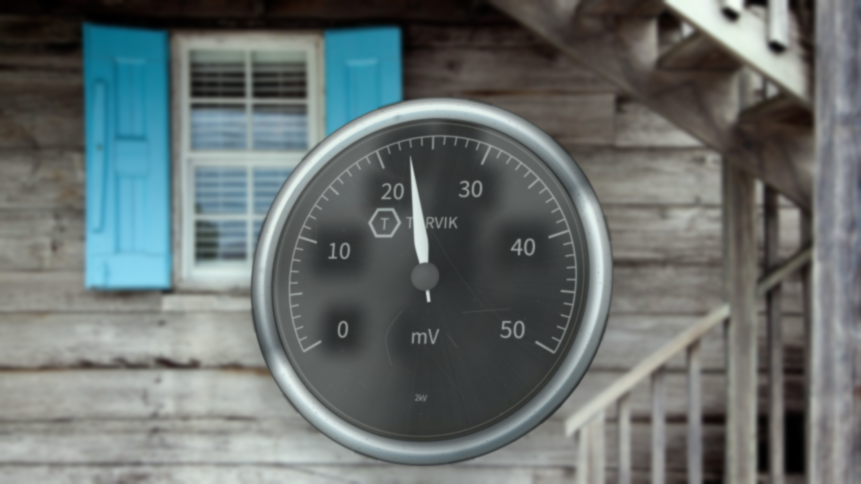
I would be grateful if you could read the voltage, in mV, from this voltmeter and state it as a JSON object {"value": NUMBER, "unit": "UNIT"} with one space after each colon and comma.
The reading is {"value": 23, "unit": "mV"}
